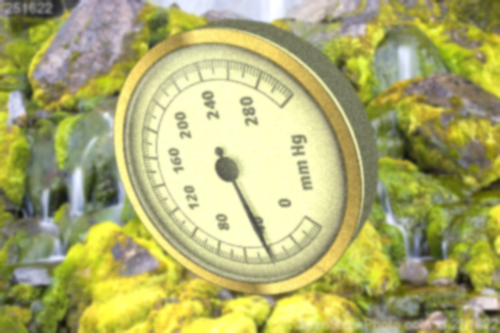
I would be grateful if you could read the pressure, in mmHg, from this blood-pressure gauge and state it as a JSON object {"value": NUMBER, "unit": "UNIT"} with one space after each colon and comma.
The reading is {"value": 40, "unit": "mmHg"}
